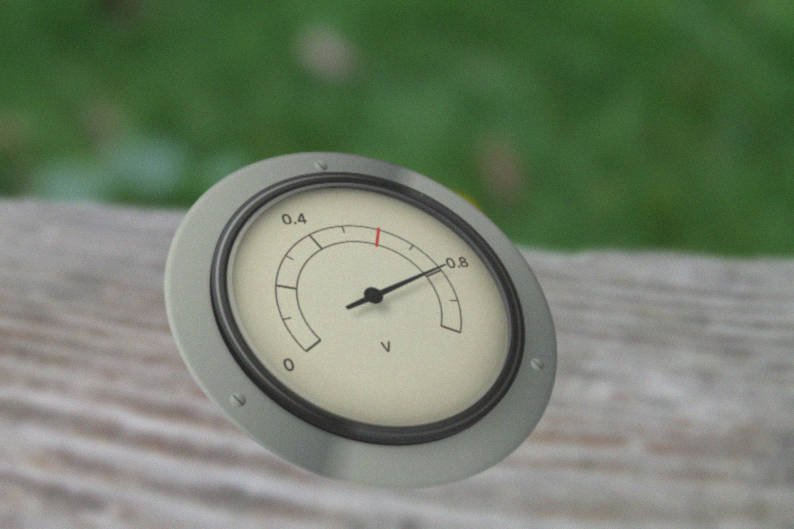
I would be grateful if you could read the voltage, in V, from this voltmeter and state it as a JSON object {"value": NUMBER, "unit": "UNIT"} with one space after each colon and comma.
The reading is {"value": 0.8, "unit": "V"}
